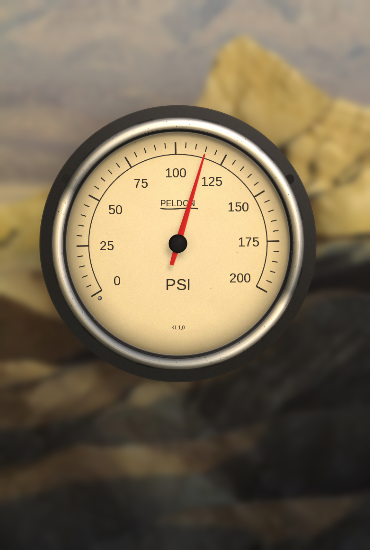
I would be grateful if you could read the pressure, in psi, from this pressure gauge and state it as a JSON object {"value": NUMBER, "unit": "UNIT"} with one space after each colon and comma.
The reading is {"value": 115, "unit": "psi"}
